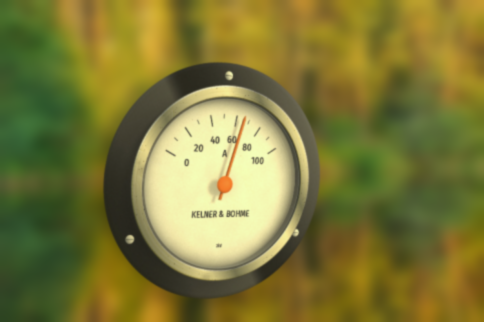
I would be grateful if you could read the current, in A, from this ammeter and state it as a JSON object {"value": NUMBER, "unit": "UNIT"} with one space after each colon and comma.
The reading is {"value": 65, "unit": "A"}
